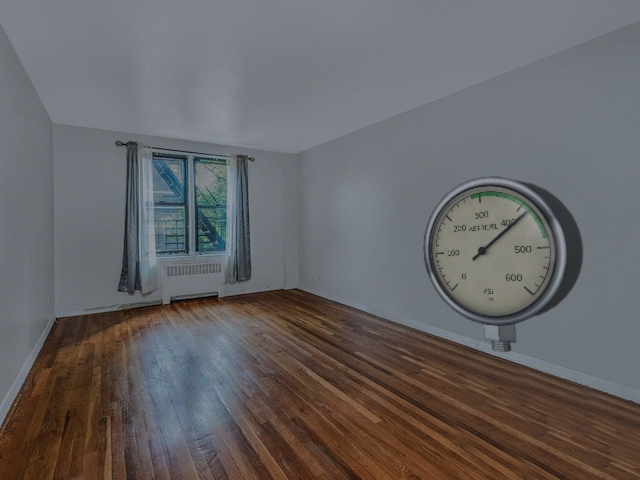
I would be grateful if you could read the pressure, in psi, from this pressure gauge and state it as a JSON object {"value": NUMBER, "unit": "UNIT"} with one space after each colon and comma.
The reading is {"value": 420, "unit": "psi"}
